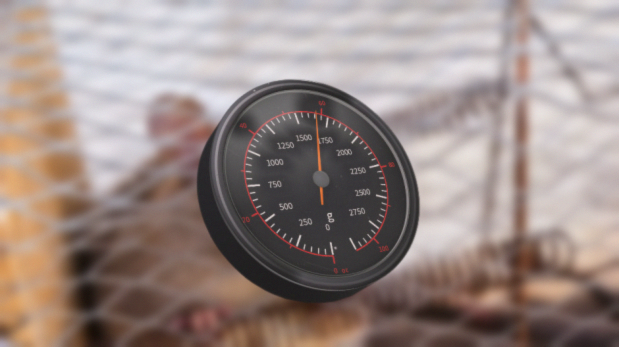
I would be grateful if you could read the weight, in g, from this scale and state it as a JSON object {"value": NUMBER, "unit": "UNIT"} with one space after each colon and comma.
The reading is {"value": 1650, "unit": "g"}
